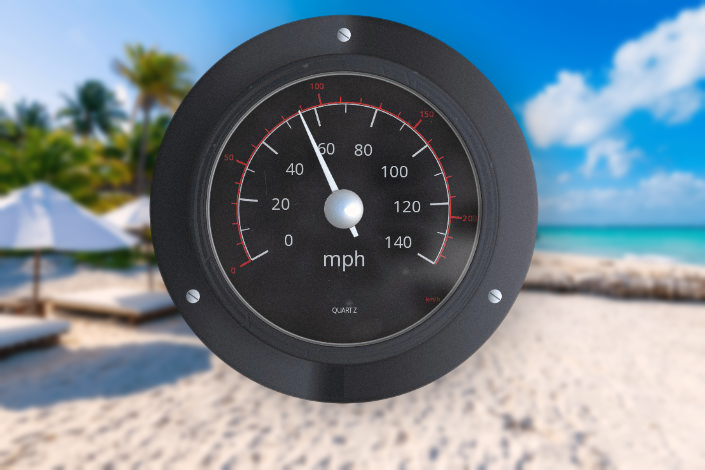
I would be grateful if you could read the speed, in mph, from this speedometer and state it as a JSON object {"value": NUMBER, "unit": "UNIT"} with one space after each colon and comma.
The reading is {"value": 55, "unit": "mph"}
